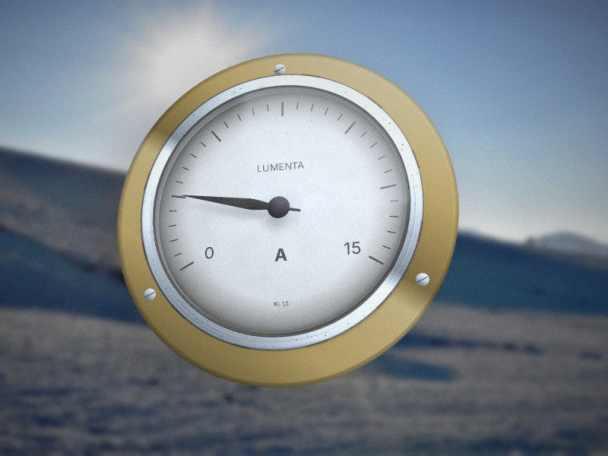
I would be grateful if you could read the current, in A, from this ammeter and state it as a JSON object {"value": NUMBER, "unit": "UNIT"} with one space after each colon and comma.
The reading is {"value": 2.5, "unit": "A"}
